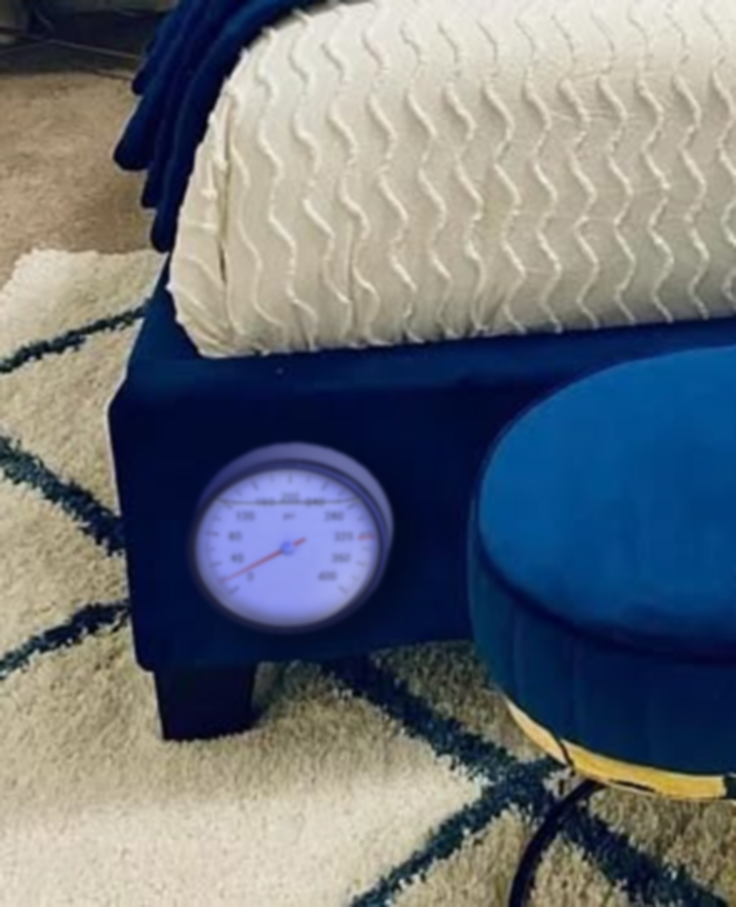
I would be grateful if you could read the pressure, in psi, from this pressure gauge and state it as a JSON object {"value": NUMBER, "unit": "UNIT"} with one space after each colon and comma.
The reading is {"value": 20, "unit": "psi"}
